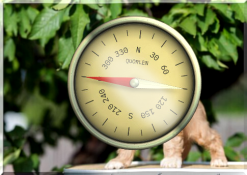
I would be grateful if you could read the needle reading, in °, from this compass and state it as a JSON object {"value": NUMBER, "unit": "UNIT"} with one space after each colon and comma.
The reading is {"value": 270, "unit": "°"}
